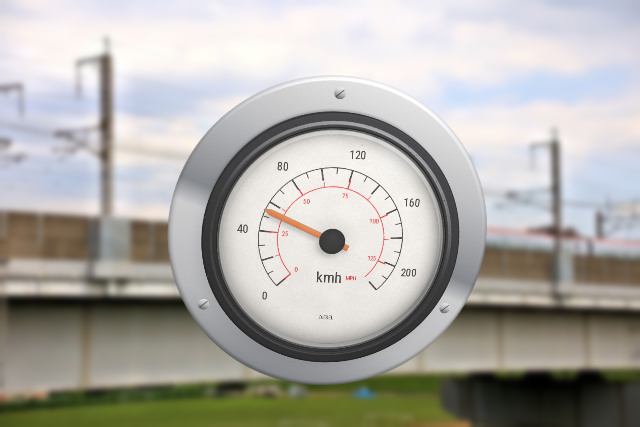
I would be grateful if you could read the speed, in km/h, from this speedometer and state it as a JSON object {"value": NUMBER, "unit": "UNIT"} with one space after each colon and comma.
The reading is {"value": 55, "unit": "km/h"}
